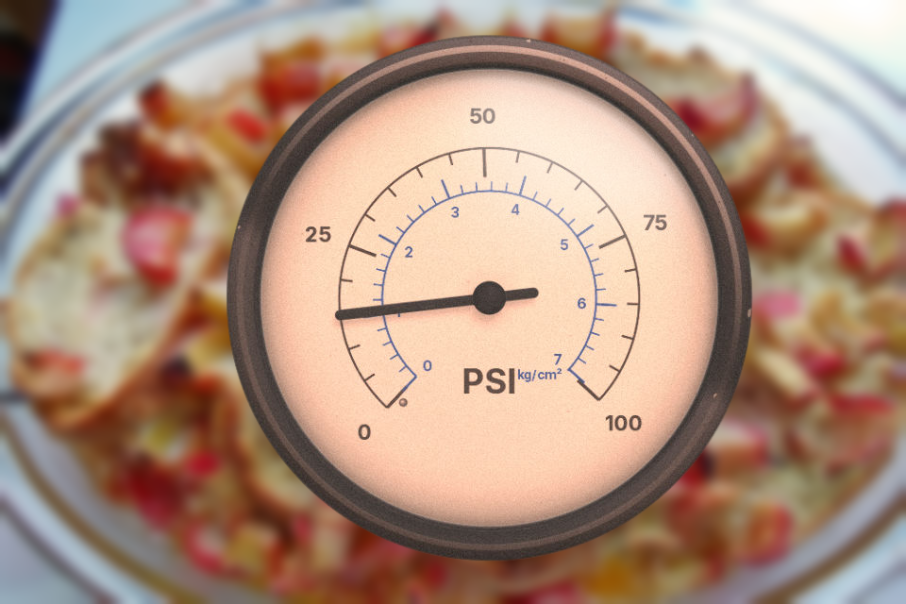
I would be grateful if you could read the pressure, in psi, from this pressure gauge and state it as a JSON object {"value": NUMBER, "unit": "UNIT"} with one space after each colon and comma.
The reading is {"value": 15, "unit": "psi"}
